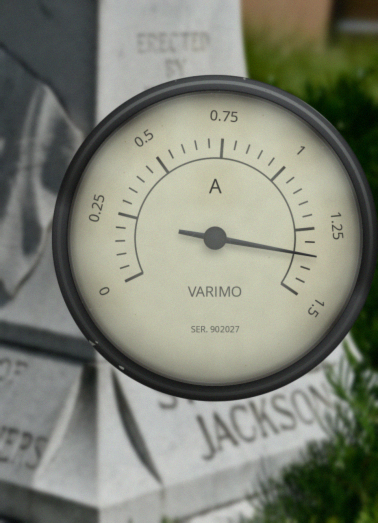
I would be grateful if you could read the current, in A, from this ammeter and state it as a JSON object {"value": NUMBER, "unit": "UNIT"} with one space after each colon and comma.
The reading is {"value": 1.35, "unit": "A"}
